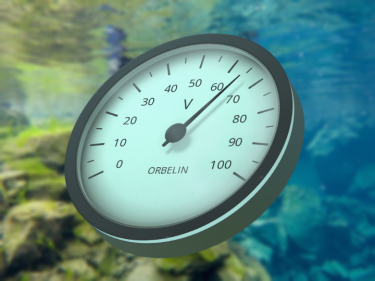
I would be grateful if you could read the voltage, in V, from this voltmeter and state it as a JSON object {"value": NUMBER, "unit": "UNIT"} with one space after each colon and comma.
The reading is {"value": 65, "unit": "V"}
